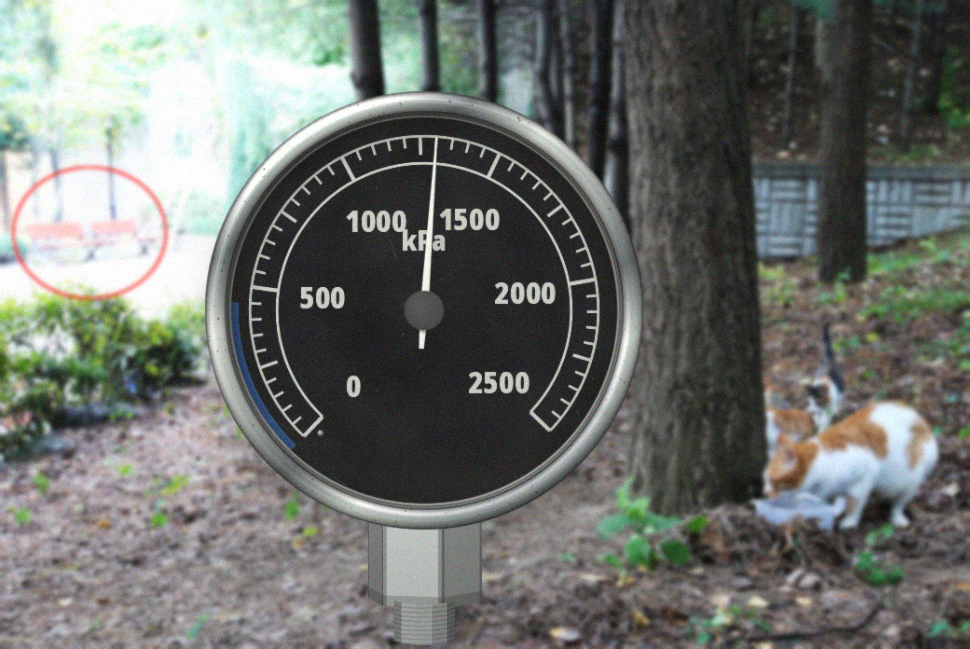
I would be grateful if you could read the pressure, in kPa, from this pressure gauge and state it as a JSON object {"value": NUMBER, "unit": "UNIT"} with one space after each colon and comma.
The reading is {"value": 1300, "unit": "kPa"}
